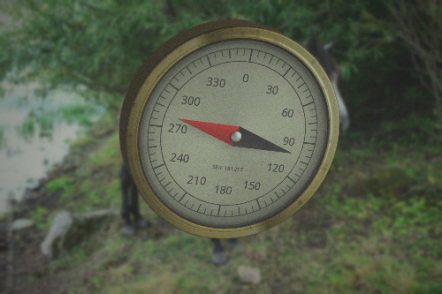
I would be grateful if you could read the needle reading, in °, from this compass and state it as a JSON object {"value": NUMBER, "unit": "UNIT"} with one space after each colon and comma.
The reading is {"value": 280, "unit": "°"}
